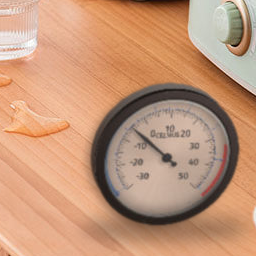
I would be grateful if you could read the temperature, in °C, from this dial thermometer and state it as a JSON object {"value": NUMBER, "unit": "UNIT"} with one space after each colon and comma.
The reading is {"value": -5, "unit": "°C"}
